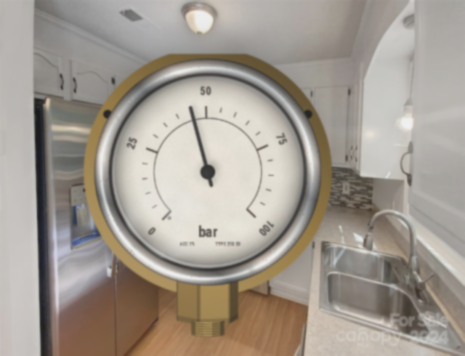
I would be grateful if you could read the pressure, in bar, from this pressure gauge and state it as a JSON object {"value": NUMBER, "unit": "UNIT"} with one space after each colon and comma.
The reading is {"value": 45, "unit": "bar"}
